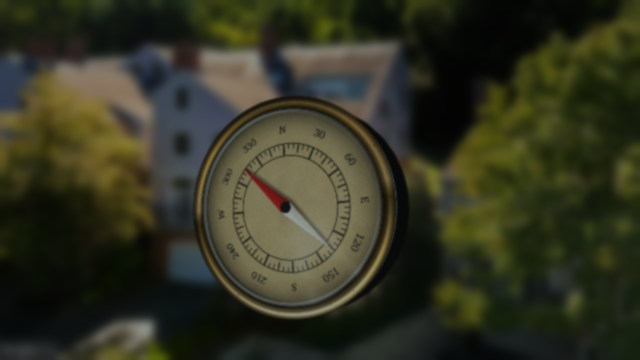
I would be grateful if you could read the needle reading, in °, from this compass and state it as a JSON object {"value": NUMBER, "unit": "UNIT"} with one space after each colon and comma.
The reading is {"value": 315, "unit": "°"}
